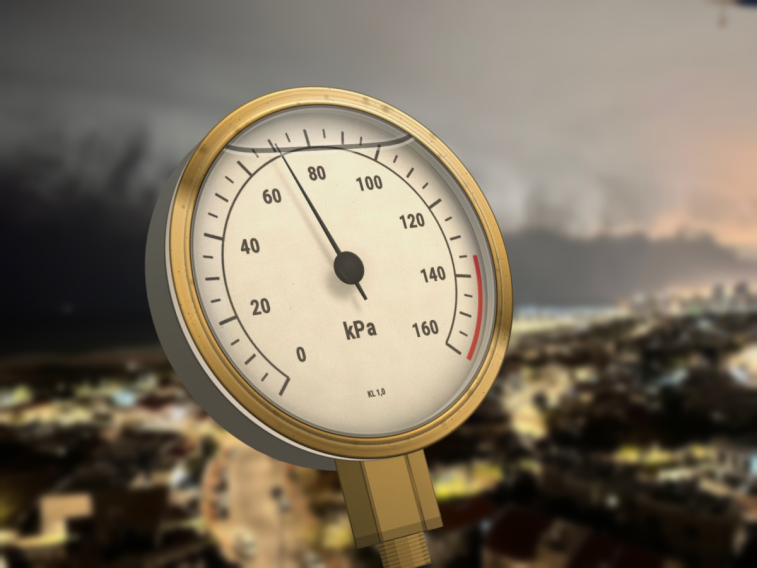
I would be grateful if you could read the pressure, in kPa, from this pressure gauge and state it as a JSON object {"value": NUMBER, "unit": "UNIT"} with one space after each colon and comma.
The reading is {"value": 70, "unit": "kPa"}
